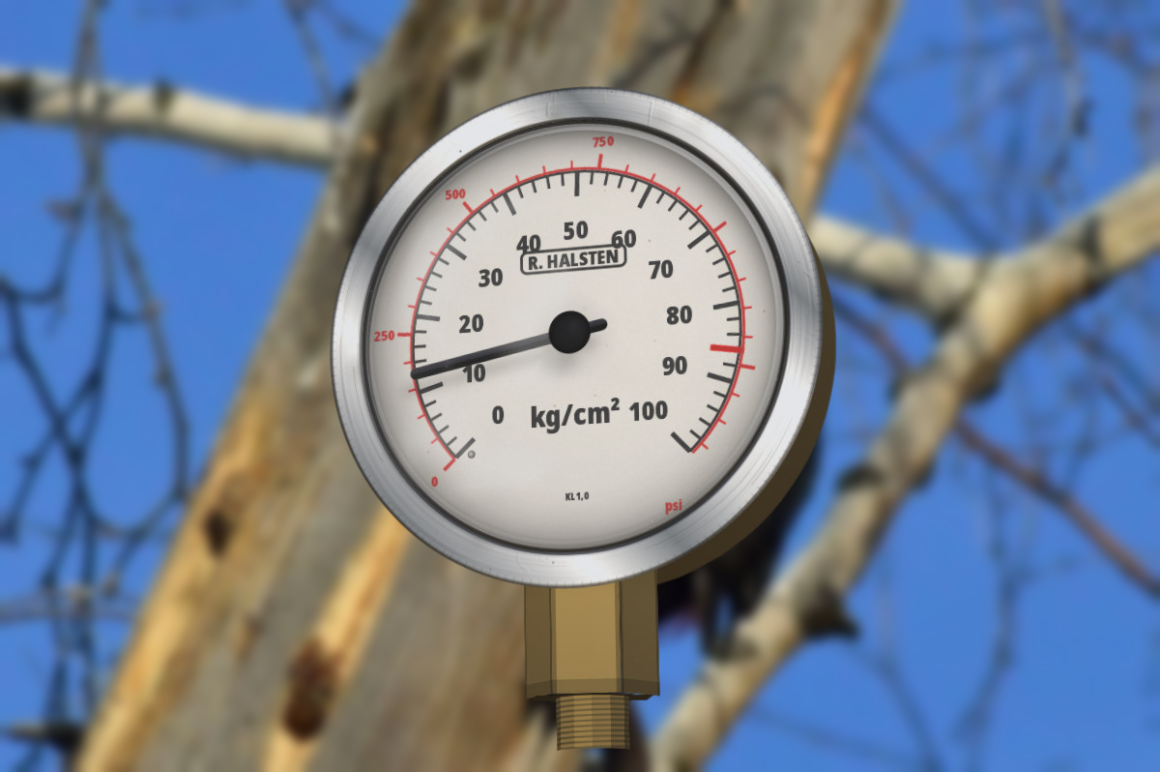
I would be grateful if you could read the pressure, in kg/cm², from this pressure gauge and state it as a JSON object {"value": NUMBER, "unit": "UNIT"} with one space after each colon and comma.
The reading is {"value": 12, "unit": "kg/cm²"}
